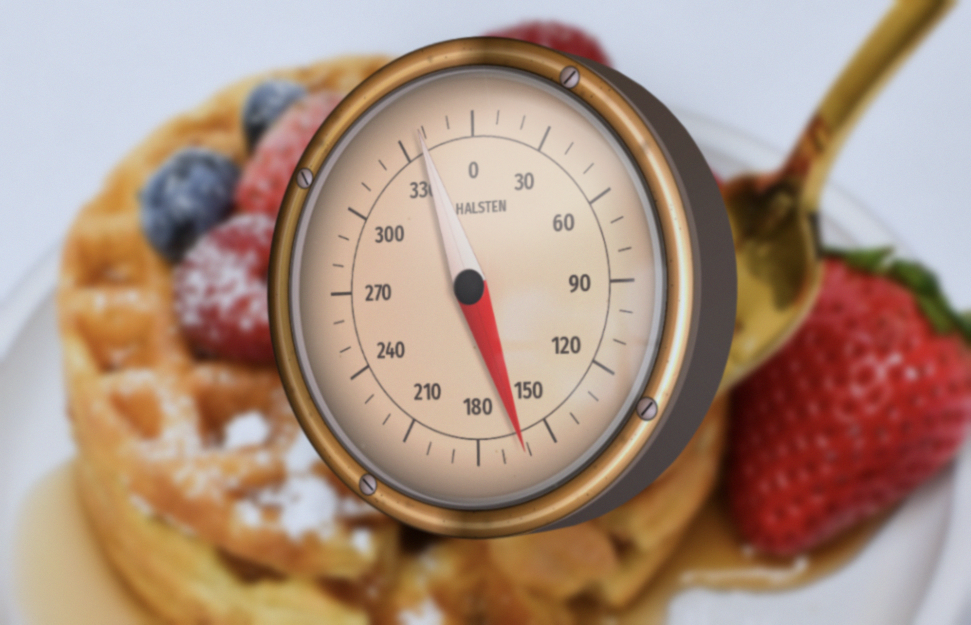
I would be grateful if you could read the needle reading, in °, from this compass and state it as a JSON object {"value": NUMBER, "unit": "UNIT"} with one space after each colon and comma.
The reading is {"value": 160, "unit": "°"}
